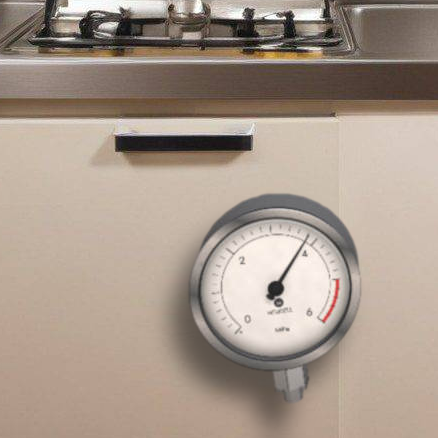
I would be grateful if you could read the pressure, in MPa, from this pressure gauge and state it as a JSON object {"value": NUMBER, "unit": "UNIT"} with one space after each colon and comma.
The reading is {"value": 3.8, "unit": "MPa"}
